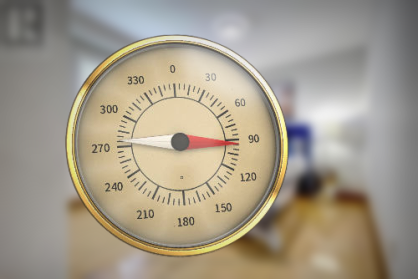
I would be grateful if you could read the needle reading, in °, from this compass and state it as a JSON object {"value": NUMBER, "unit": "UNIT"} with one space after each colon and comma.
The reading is {"value": 95, "unit": "°"}
